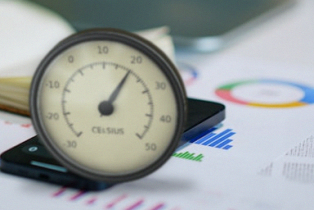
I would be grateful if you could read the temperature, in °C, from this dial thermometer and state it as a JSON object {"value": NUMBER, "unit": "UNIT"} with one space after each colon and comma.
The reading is {"value": 20, "unit": "°C"}
